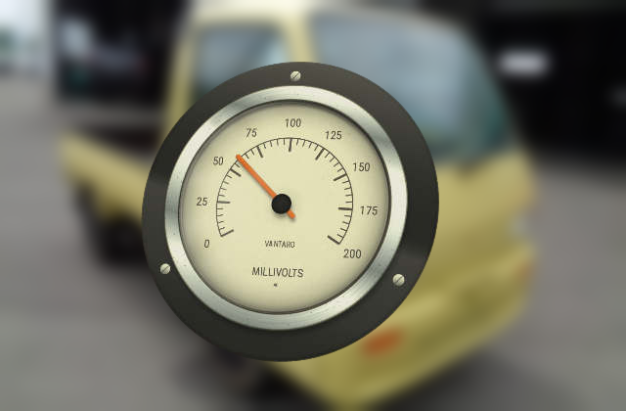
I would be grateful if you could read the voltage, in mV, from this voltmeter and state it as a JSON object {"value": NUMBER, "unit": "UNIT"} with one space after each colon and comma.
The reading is {"value": 60, "unit": "mV"}
